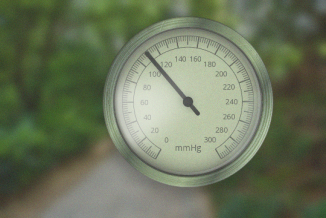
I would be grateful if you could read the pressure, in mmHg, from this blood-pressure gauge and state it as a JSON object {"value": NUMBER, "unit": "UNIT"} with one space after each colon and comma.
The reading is {"value": 110, "unit": "mmHg"}
